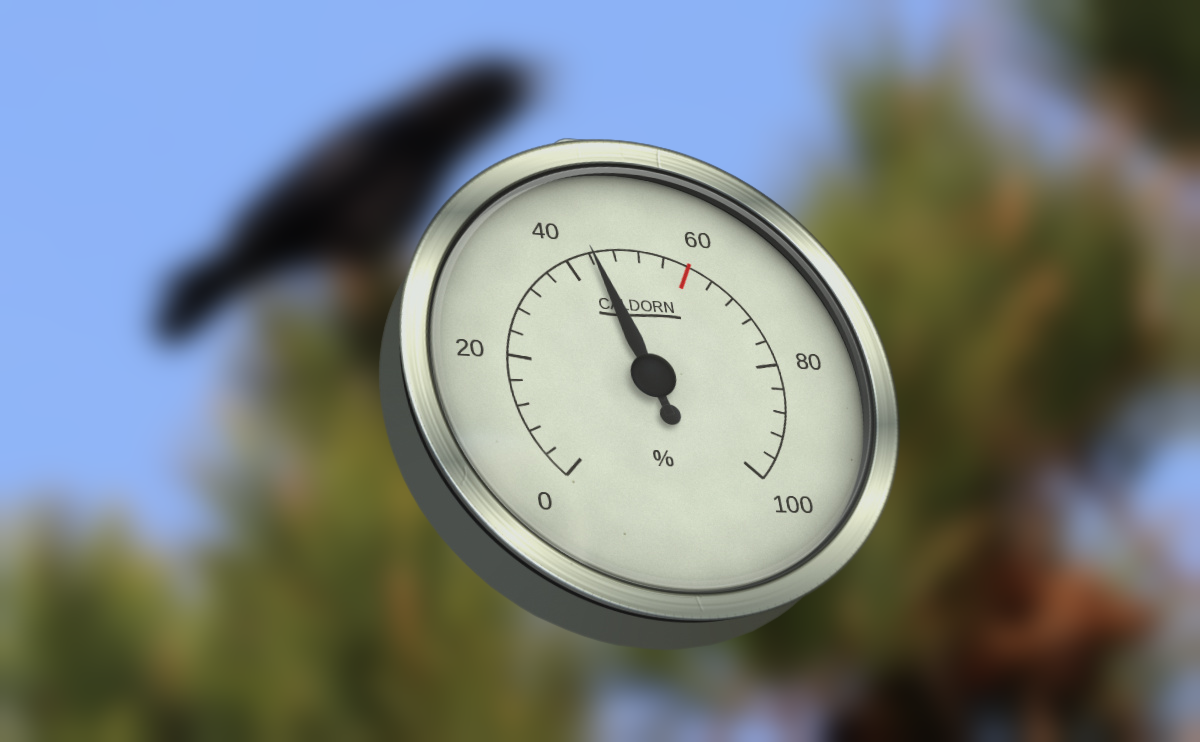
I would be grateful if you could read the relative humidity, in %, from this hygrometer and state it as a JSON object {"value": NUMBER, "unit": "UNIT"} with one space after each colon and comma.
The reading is {"value": 44, "unit": "%"}
